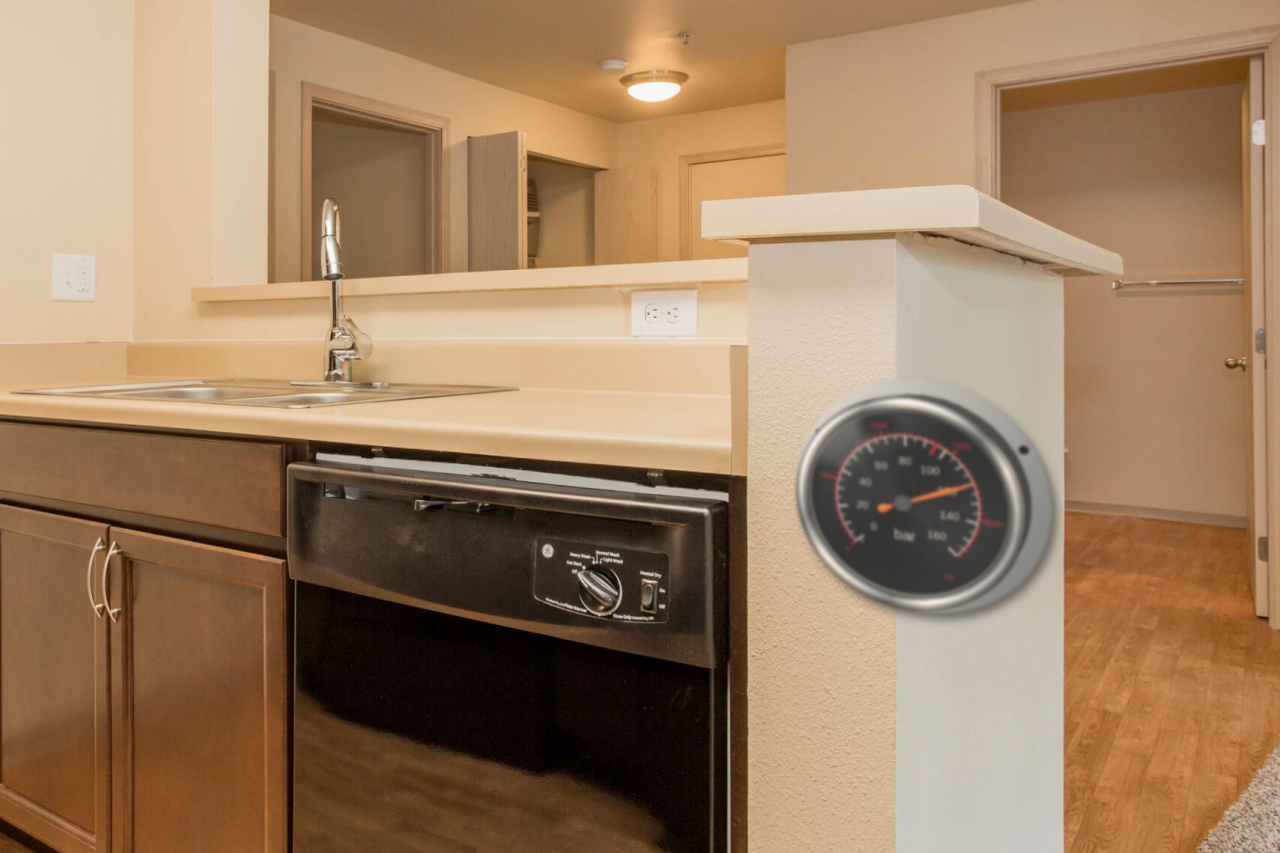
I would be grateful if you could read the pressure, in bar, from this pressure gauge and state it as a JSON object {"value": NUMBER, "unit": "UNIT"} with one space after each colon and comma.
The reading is {"value": 120, "unit": "bar"}
